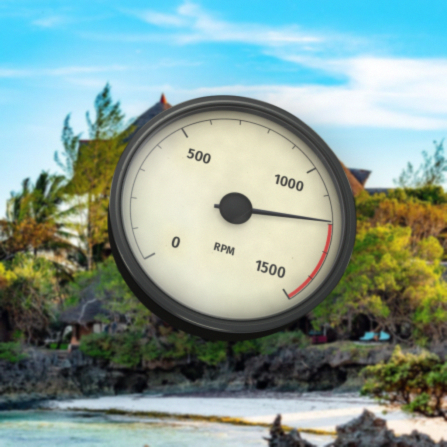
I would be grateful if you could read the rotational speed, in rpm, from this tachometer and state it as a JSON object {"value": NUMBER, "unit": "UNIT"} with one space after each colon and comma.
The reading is {"value": 1200, "unit": "rpm"}
